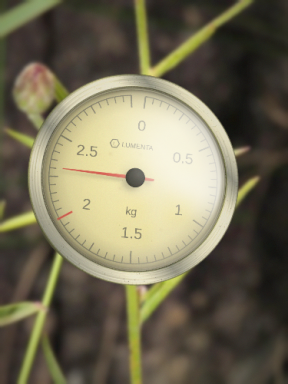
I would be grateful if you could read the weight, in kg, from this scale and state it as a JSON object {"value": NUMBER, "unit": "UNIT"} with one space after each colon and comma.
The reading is {"value": 2.3, "unit": "kg"}
